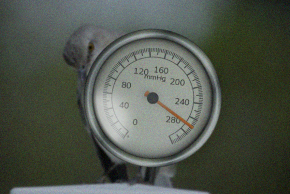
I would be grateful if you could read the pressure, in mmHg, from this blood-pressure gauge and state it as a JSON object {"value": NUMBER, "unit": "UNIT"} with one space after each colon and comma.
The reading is {"value": 270, "unit": "mmHg"}
